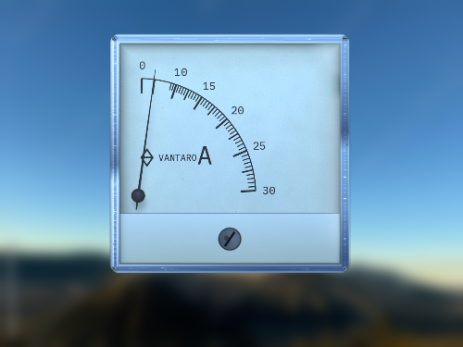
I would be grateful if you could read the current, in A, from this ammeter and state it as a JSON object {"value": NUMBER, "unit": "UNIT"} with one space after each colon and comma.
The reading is {"value": 5, "unit": "A"}
